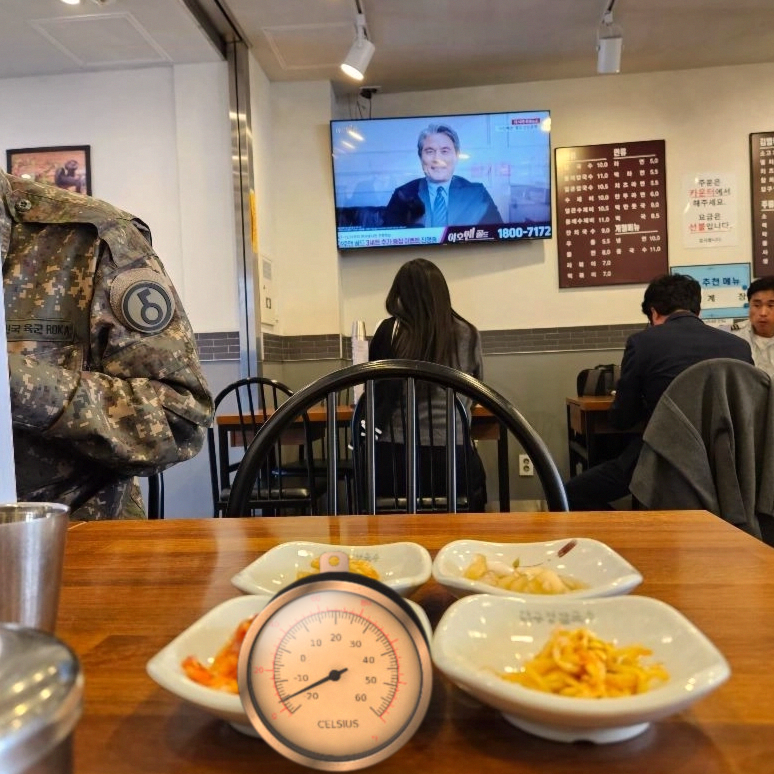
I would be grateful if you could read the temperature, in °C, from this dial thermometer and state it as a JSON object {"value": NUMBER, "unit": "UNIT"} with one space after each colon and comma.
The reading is {"value": -15, "unit": "°C"}
